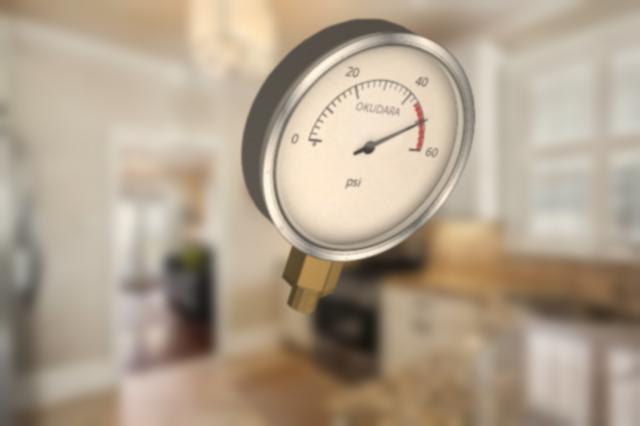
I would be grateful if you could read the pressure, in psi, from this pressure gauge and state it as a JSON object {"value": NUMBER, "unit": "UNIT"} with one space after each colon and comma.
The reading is {"value": 50, "unit": "psi"}
